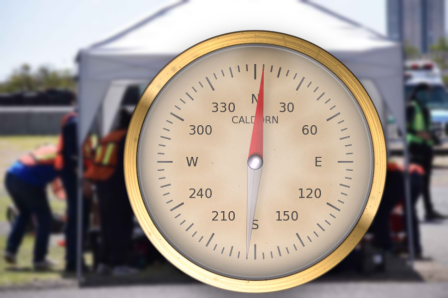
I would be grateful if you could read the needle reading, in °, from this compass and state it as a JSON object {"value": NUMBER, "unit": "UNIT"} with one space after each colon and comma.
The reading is {"value": 5, "unit": "°"}
